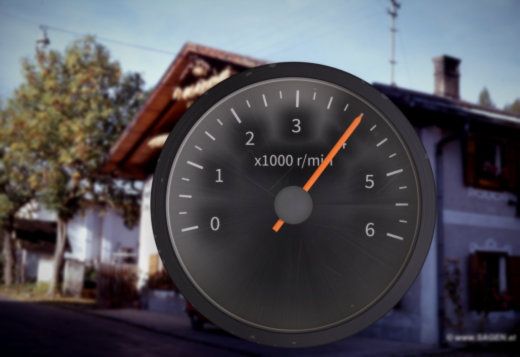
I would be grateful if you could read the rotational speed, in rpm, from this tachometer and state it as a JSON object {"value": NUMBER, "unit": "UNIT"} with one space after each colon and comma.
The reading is {"value": 4000, "unit": "rpm"}
